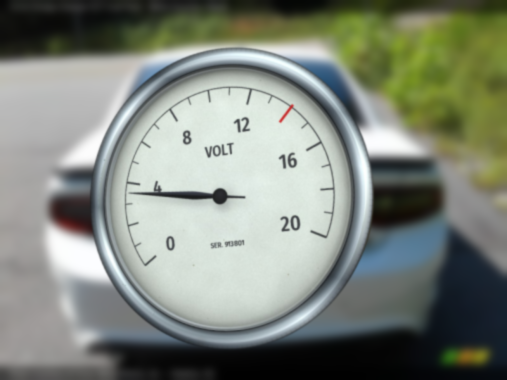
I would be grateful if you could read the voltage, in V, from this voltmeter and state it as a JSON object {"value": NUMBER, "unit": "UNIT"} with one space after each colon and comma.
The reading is {"value": 3.5, "unit": "V"}
